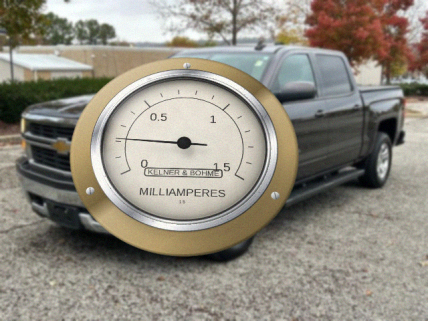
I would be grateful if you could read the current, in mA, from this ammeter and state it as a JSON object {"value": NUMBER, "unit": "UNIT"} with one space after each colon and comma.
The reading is {"value": 0.2, "unit": "mA"}
